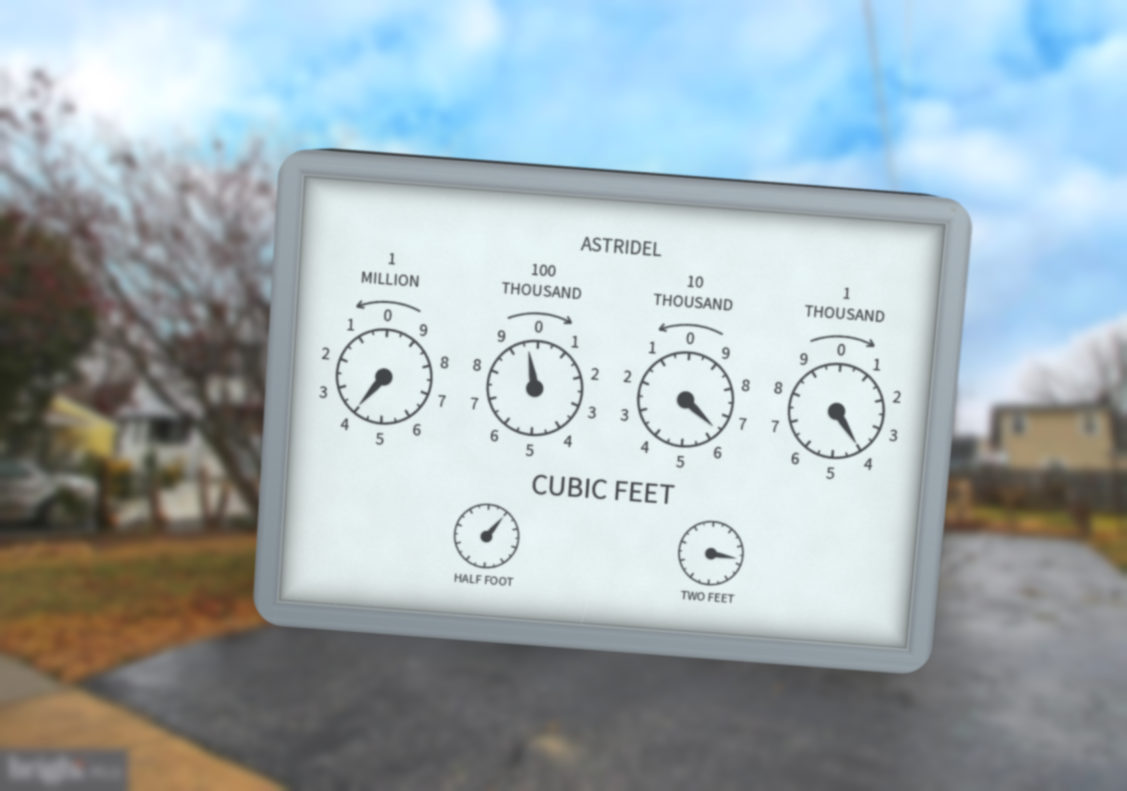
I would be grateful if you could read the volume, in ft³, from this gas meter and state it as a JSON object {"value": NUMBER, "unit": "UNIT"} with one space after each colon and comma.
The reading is {"value": 396400, "unit": "ft³"}
